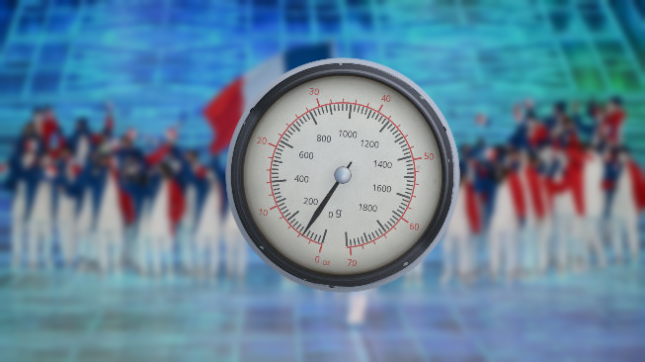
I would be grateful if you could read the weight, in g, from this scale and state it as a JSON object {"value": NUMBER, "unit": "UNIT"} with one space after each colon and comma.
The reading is {"value": 100, "unit": "g"}
